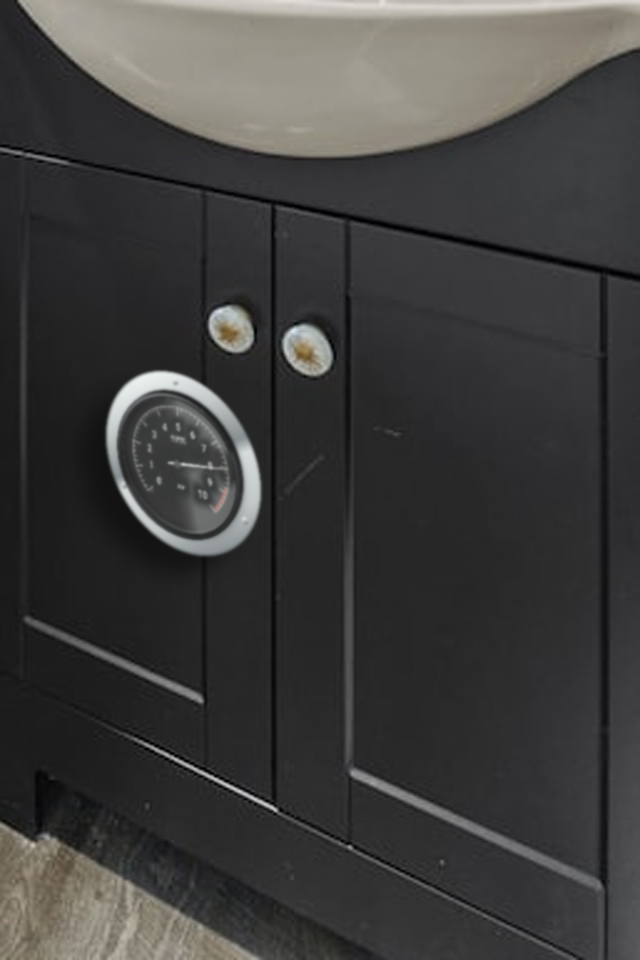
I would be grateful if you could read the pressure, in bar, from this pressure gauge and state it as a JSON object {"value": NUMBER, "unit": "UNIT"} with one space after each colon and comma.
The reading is {"value": 8, "unit": "bar"}
